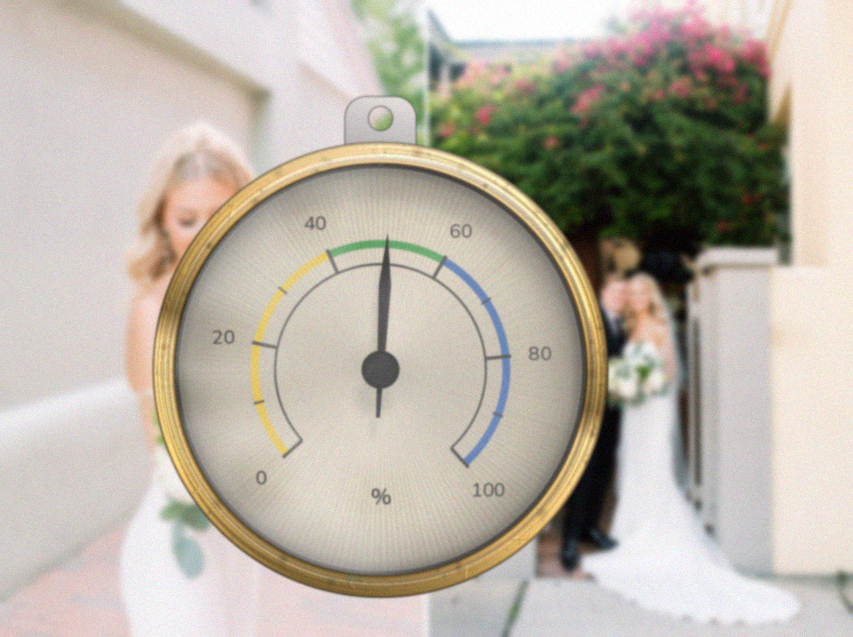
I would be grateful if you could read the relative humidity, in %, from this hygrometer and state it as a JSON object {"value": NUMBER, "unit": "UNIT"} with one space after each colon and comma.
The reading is {"value": 50, "unit": "%"}
